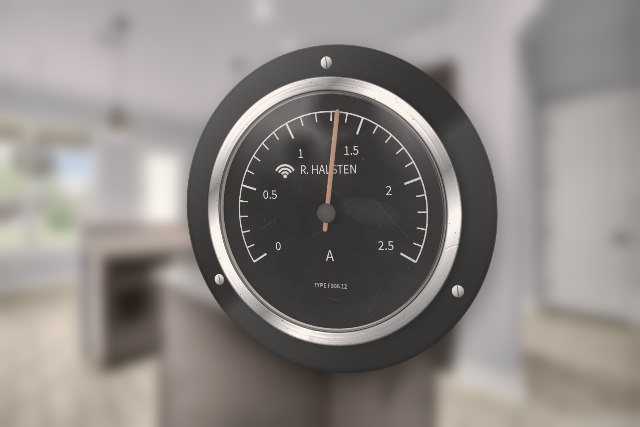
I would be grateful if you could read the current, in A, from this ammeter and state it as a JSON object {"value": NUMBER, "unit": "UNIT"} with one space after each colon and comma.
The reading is {"value": 1.35, "unit": "A"}
